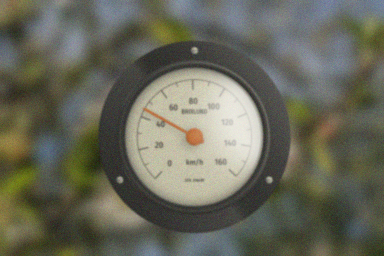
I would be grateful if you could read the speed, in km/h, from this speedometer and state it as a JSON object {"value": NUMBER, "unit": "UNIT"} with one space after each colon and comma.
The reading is {"value": 45, "unit": "km/h"}
